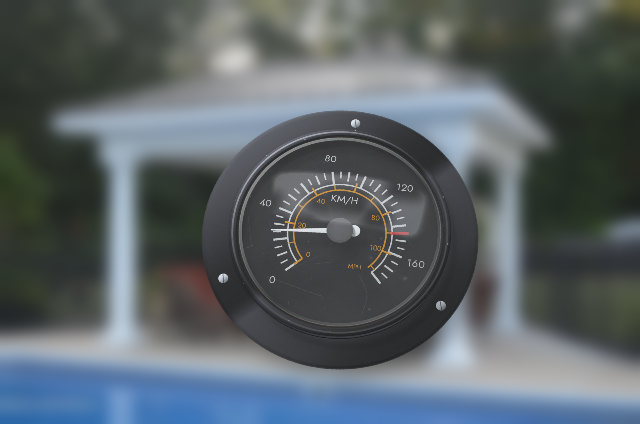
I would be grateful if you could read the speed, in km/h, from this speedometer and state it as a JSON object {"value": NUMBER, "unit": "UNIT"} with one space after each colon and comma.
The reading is {"value": 25, "unit": "km/h"}
